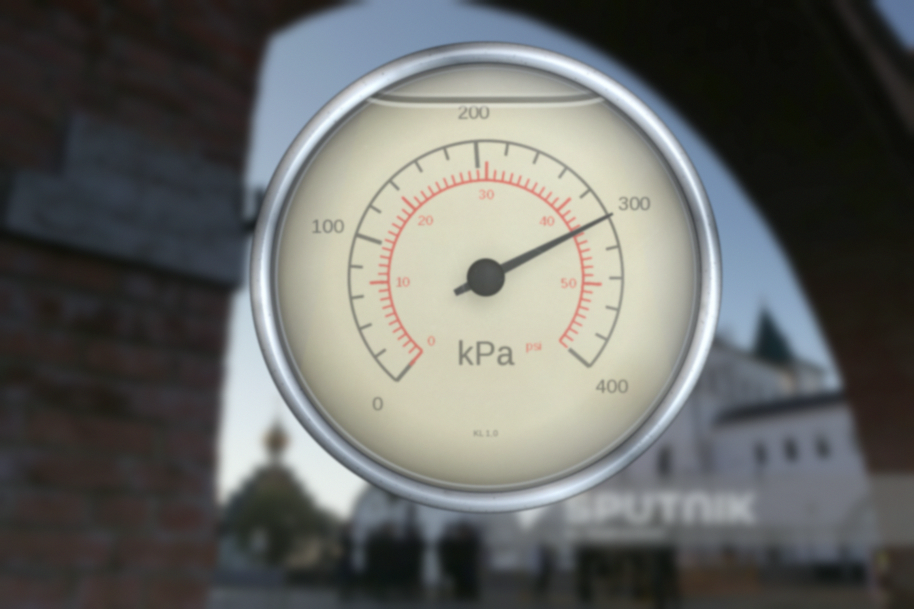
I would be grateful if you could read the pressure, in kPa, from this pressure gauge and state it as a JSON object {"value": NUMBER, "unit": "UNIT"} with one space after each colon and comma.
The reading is {"value": 300, "unit": "kPa"}
